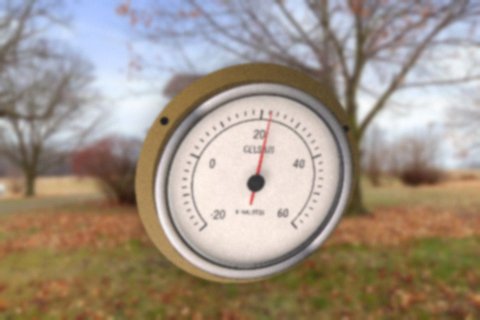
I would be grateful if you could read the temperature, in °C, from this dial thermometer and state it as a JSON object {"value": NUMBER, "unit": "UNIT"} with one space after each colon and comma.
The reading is {"value": 22, "unit": "°C"}
